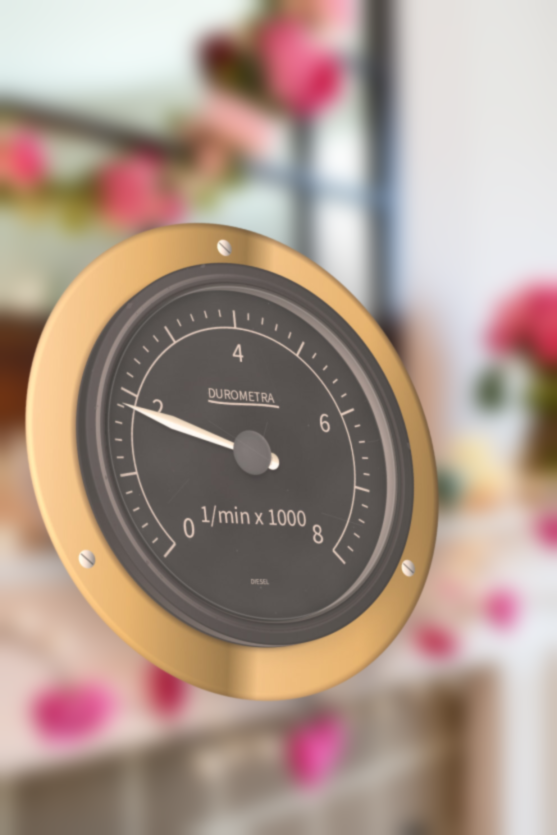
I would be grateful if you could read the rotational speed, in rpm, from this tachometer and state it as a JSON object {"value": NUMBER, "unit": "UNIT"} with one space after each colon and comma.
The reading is {"value": 1800, "unit": "rpm"}
